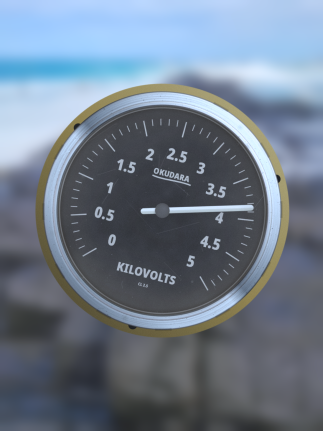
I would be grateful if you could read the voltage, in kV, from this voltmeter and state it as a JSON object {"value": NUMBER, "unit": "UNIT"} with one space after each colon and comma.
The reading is {"value": 3.85, "unit": "kV"}
